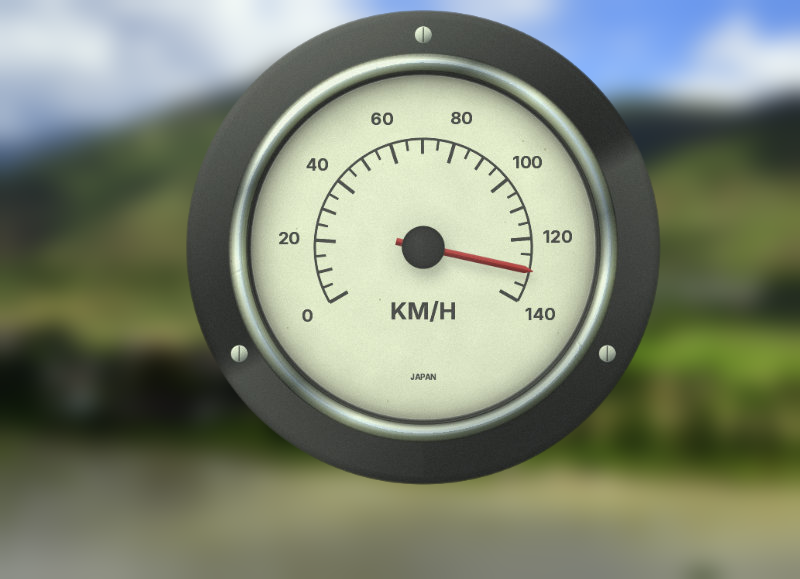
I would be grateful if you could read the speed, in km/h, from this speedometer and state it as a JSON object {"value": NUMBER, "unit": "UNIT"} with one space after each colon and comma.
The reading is {"value": 130, "unit": "km/h"}
